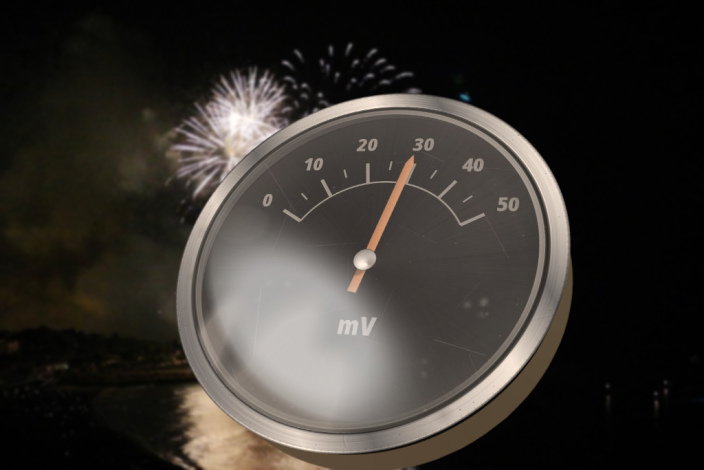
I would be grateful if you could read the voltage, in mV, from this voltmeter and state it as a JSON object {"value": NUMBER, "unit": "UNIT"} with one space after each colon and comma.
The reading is {"value": 30, "unit": "mV"}
